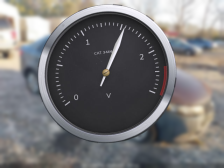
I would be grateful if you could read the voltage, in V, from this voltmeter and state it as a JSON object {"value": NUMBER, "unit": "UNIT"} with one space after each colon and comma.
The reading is {"value": 1.55, "unit": "V"}
